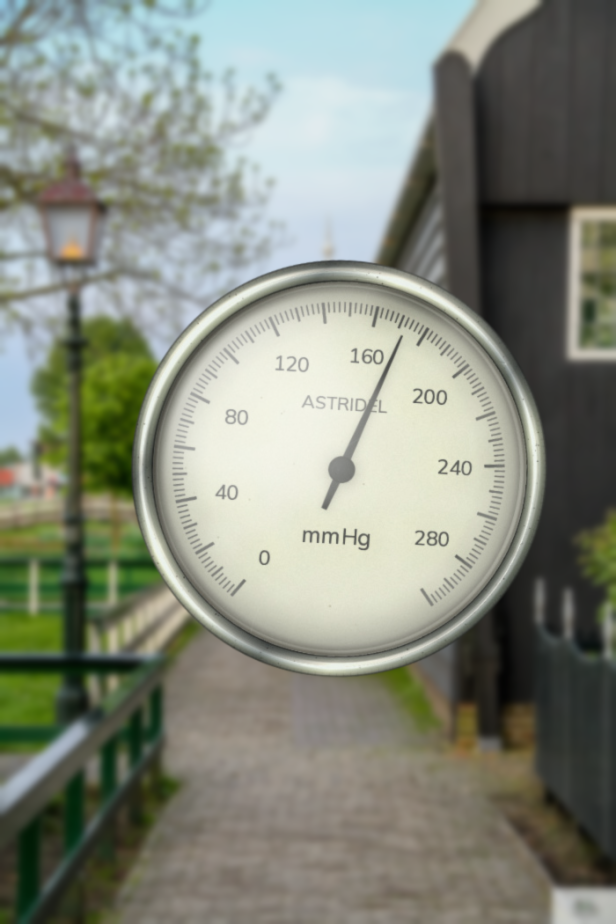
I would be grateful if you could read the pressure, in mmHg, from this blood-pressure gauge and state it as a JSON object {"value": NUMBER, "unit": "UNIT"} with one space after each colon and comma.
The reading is {"value": 172, "unit": "mmHg"}
